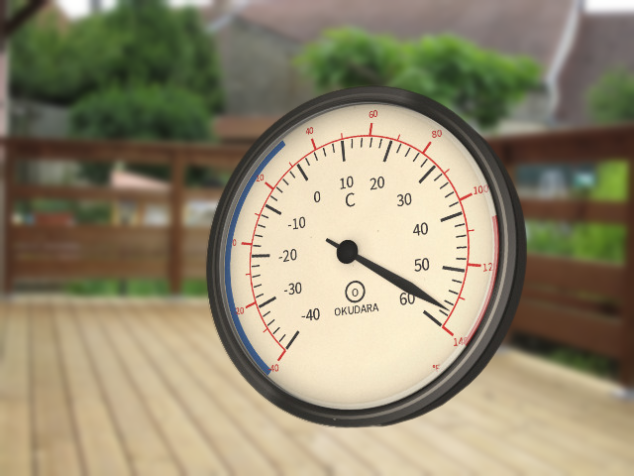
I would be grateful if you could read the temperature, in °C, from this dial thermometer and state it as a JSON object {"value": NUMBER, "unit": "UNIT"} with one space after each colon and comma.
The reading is {"value": 57, "unit": "°C"}
